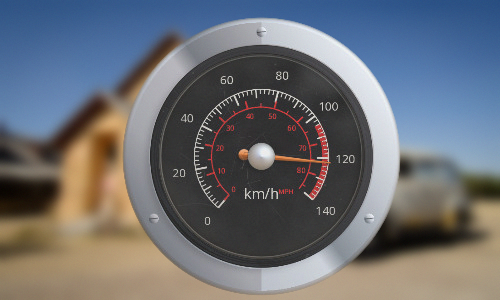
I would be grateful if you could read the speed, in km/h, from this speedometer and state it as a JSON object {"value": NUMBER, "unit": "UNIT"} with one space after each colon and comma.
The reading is {"value": 122, "unit": "km/h"}
